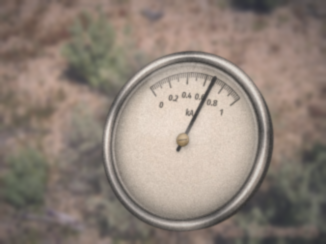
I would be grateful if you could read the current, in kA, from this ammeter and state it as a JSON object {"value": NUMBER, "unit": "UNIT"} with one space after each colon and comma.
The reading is {"value": 0.7, "unit": "kA"}
